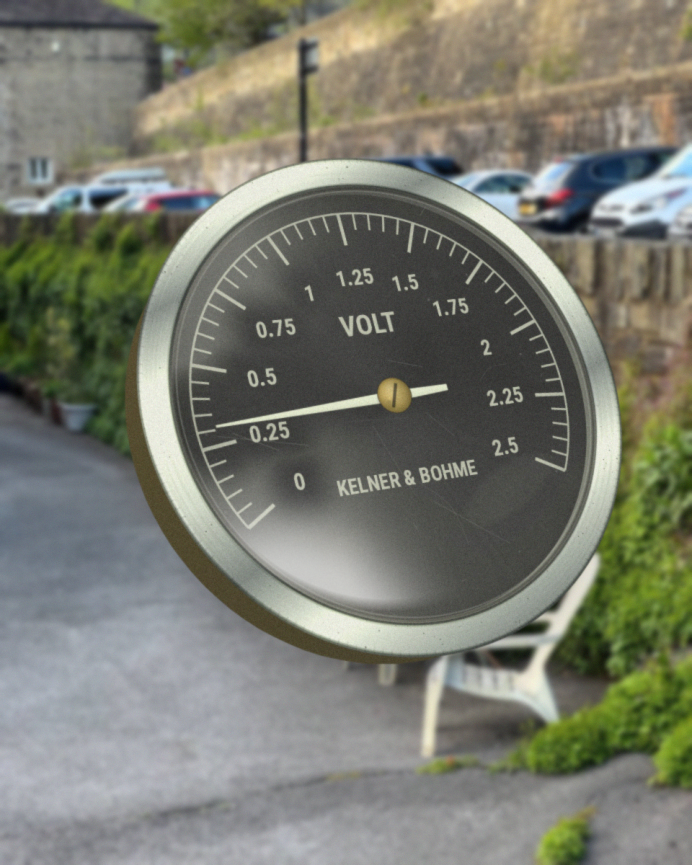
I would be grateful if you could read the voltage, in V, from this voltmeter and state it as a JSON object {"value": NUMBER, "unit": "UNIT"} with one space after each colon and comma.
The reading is {"value": 0.3, "unit": "V"}
